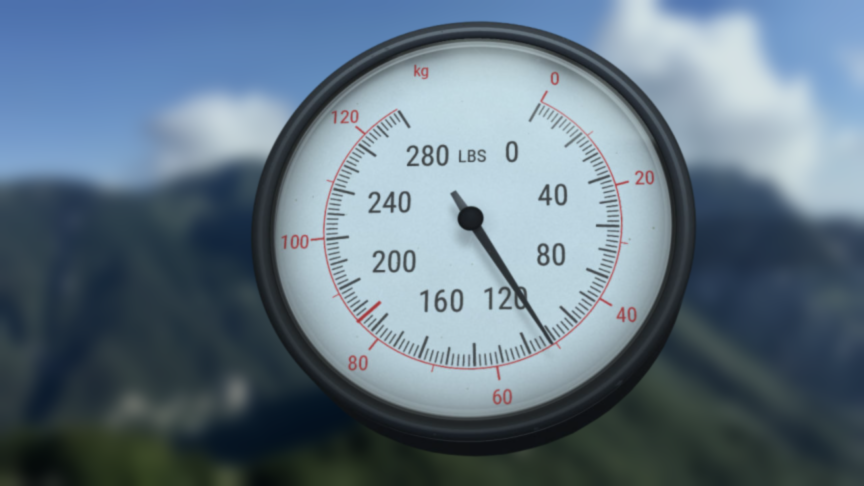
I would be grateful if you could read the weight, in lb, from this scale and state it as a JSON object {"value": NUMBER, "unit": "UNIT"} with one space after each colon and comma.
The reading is {"value": 112, "unit": "lb"}
